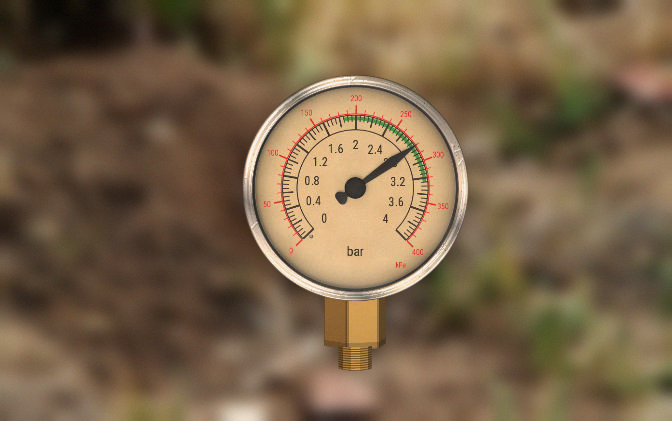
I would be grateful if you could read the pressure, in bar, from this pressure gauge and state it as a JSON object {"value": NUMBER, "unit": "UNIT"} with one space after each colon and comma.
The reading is {"value": 2.8, "unit": "bar"}
